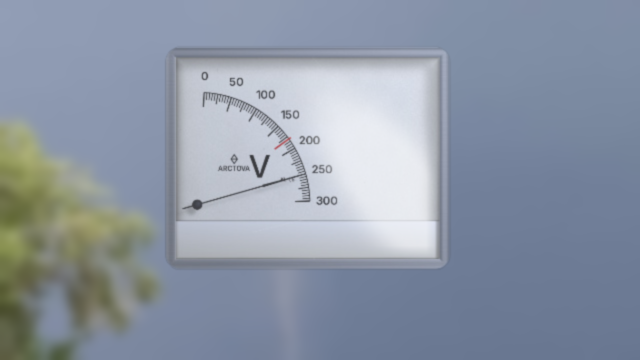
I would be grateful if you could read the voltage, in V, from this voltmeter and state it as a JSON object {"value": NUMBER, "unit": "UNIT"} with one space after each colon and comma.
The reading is {"value": 250, "unit": "V"}
